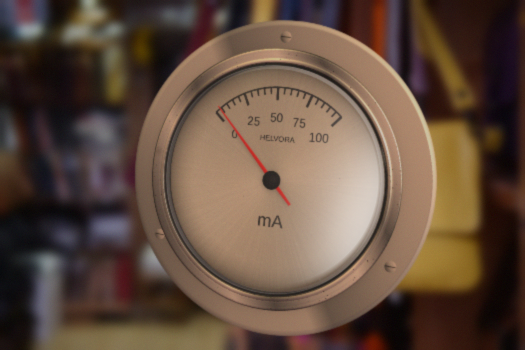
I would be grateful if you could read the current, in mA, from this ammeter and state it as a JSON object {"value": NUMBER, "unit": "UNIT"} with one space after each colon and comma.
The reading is {"value": 5, "unit": "mA"}
